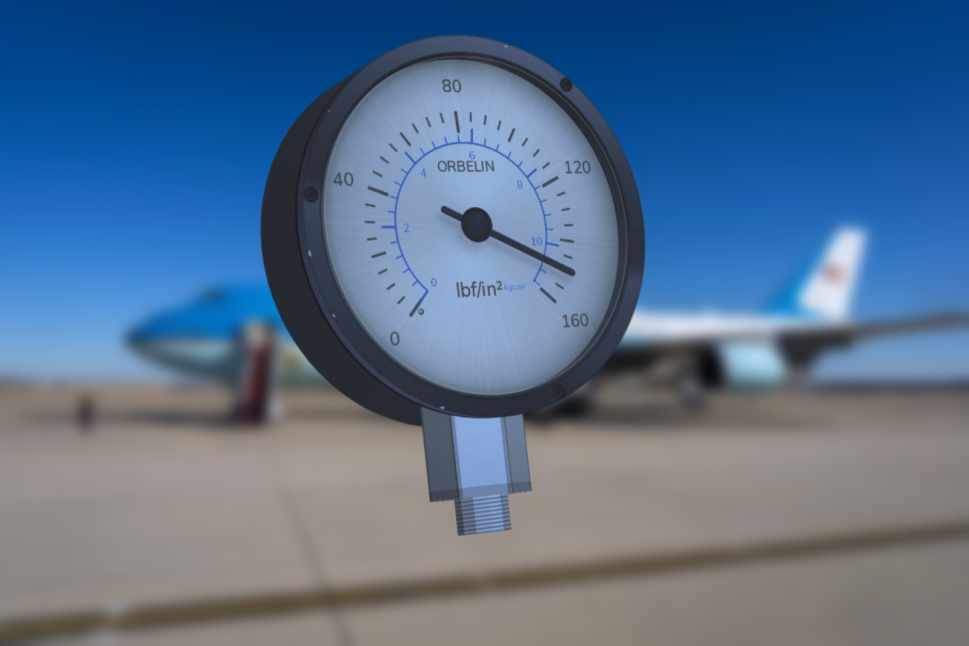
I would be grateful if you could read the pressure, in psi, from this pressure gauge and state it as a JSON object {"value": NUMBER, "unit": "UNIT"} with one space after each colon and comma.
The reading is {"value": 150, "unit": "psi"}
